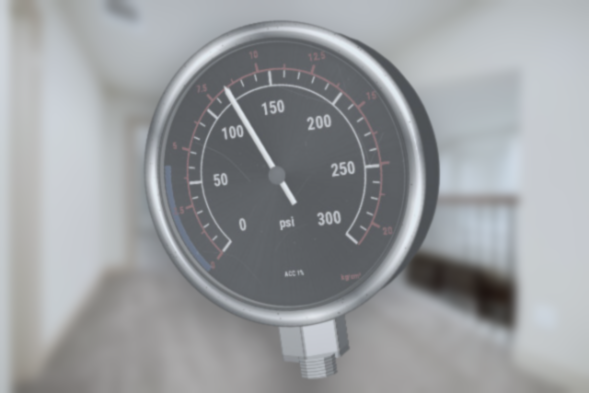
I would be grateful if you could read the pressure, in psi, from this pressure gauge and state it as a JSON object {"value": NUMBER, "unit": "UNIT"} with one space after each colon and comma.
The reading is {"value": 120, "unit": "psi"}
